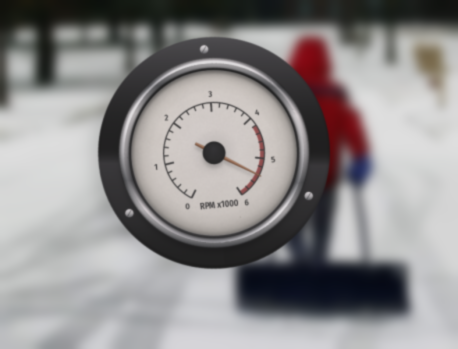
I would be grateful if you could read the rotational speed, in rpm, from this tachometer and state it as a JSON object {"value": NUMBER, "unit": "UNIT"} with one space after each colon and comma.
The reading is {"value": 5400, "unit": "rpm"}
